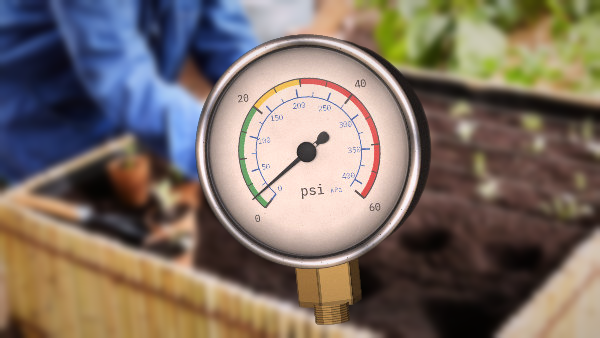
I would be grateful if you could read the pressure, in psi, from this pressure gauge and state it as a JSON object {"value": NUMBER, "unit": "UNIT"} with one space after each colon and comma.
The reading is {"value": 2.5, "unit": "psi"}
